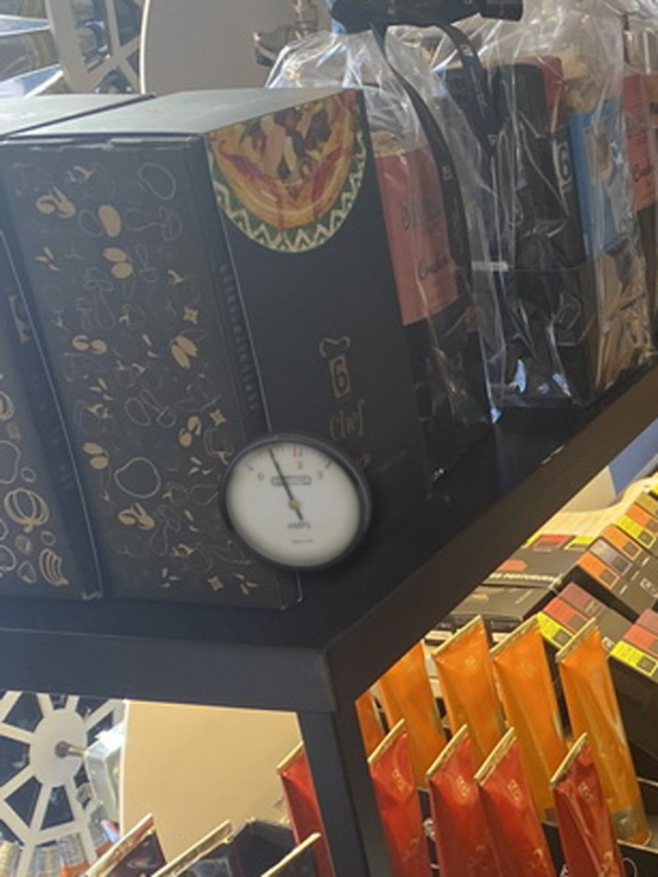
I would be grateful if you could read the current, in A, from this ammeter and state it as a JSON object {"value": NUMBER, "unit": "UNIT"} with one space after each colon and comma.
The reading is {"value": 1, "unit": "A"}
